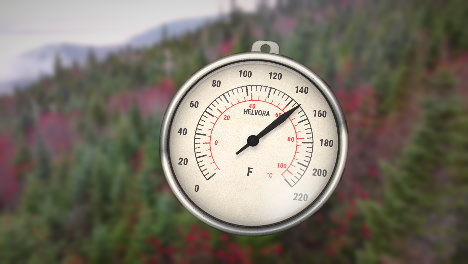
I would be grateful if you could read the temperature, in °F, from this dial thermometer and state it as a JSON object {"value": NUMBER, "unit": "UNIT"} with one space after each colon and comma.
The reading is {"value": 148, "unit": "°F"}
